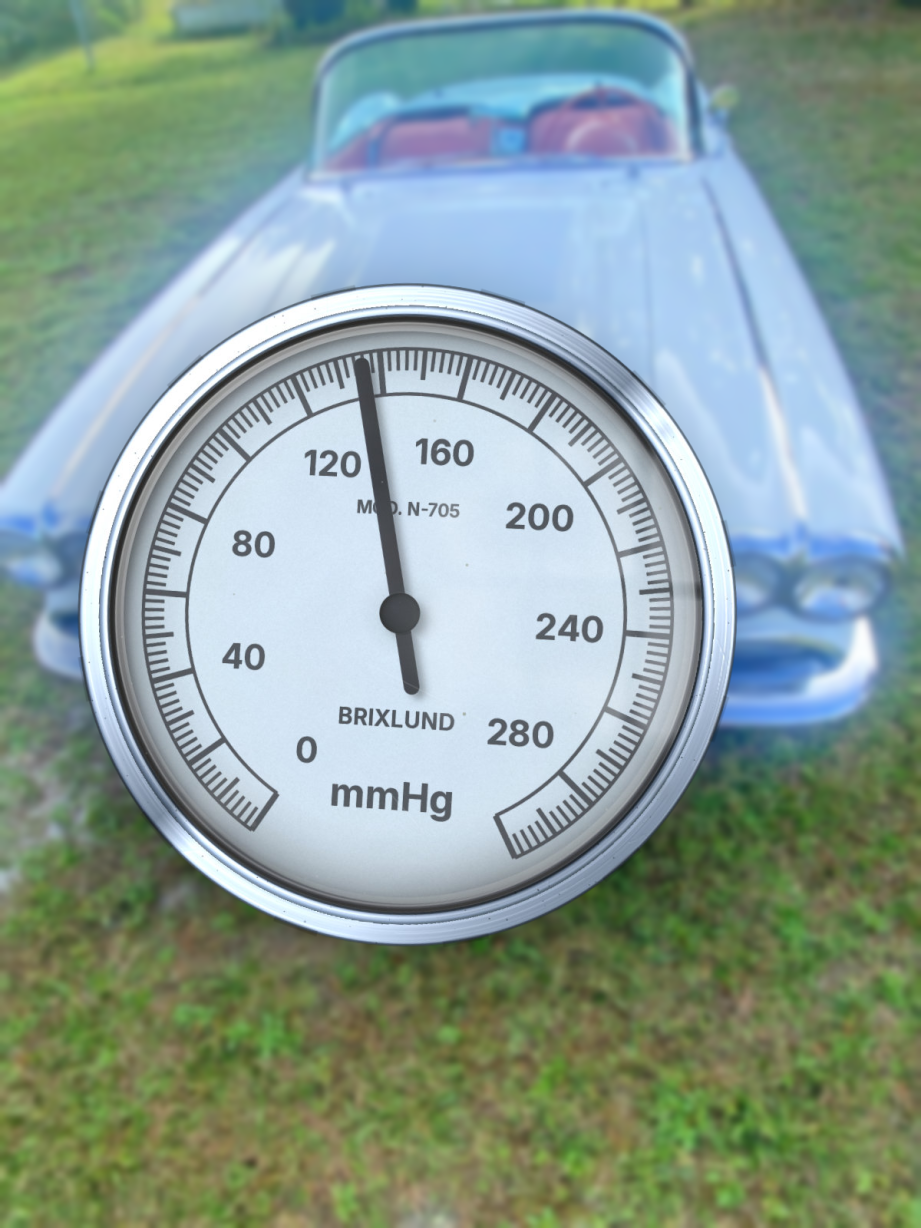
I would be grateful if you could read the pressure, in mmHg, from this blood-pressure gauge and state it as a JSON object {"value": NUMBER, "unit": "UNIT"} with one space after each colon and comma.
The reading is {"value": 136, "unit": "mmHg"}
